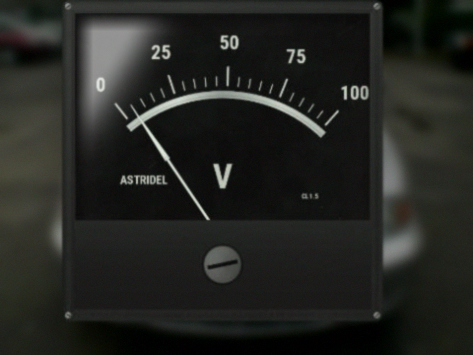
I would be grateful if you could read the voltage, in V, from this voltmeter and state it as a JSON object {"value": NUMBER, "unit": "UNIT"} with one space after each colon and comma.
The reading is {"value": 5, "unit": "V"}
